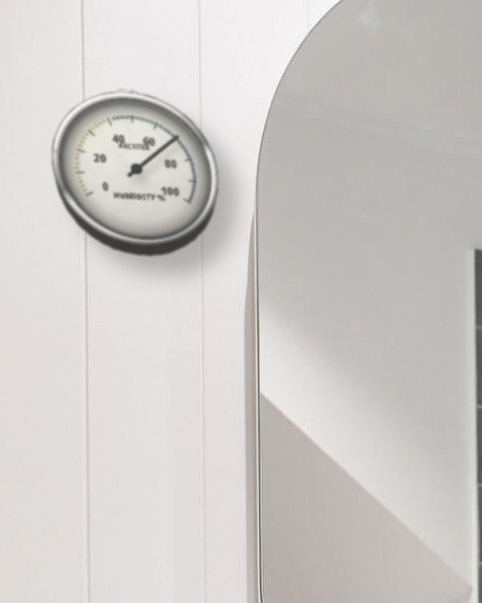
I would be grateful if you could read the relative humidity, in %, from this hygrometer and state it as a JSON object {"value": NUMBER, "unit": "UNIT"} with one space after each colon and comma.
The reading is {"value": 70, "unit": "%"}
